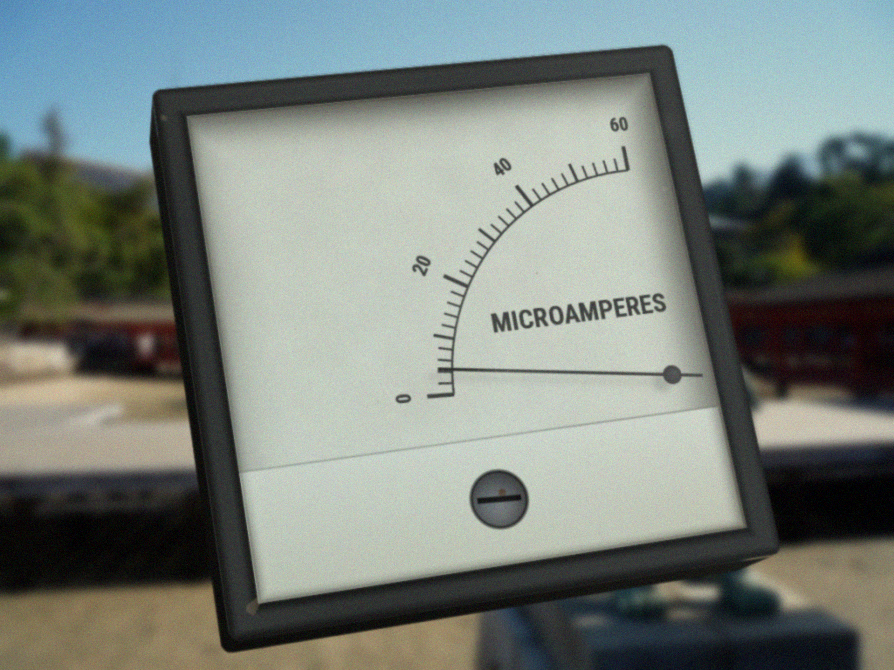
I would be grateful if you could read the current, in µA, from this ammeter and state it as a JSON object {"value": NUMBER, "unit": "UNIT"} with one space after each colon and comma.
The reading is {"value": 4, "unit": "µA"}
